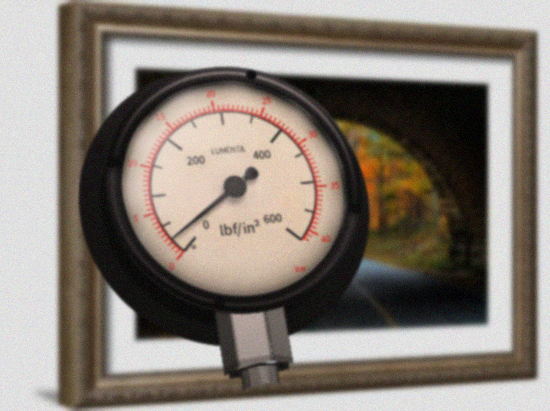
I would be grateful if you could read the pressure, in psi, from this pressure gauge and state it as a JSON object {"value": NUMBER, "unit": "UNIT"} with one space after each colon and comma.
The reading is {"value": 25, "unit": "psi"}
